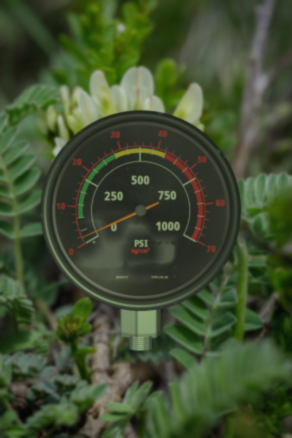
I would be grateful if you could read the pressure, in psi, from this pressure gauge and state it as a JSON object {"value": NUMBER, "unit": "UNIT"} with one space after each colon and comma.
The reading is {"value": 25, "unit": "psi"}
